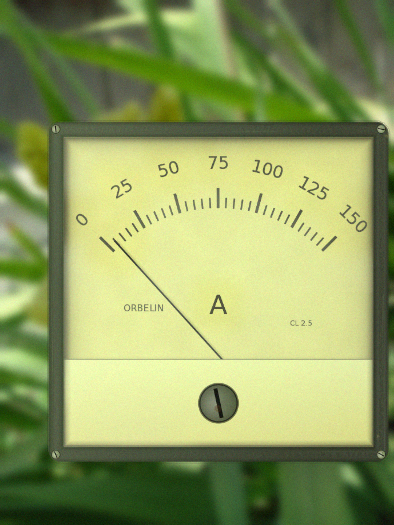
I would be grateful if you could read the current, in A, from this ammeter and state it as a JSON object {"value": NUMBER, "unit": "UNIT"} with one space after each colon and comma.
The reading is {"value": 5, "unit": "A"}
